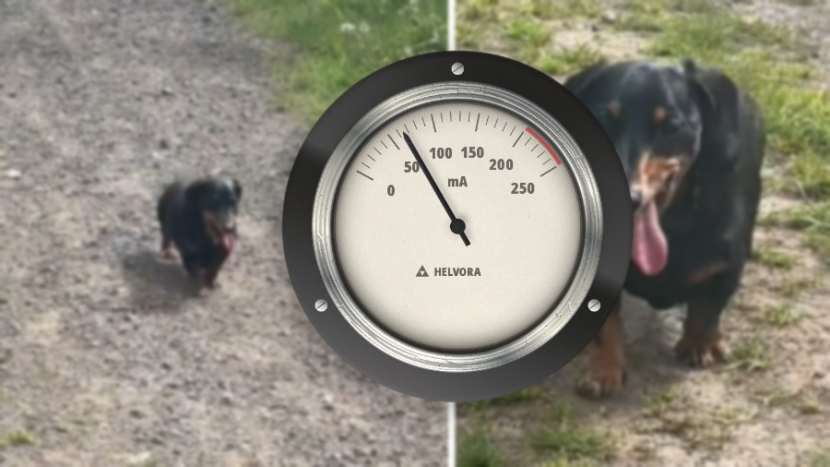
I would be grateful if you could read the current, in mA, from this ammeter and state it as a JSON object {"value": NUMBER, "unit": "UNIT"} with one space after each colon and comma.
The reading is {"value": 65, "unit": "mA"}
